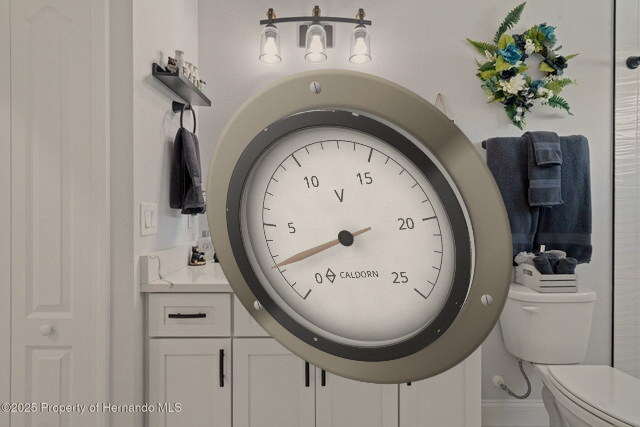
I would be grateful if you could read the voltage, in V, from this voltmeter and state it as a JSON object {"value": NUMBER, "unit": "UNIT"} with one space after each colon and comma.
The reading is {"value": 2.5, "unit": "V"}
